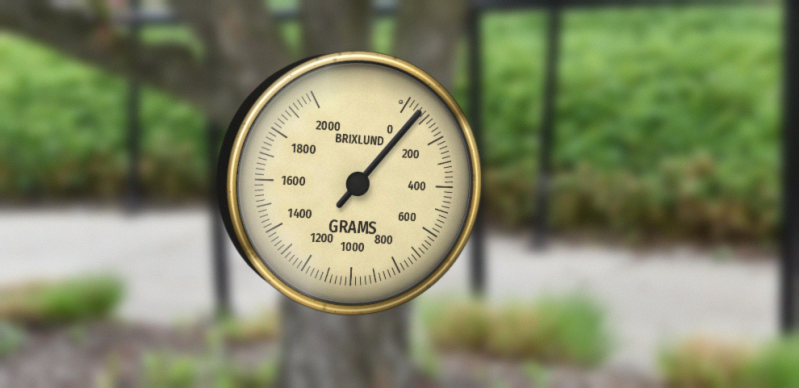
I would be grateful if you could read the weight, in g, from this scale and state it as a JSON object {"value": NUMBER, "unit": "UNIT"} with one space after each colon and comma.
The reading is {"value": 60, "unit": "g"}
